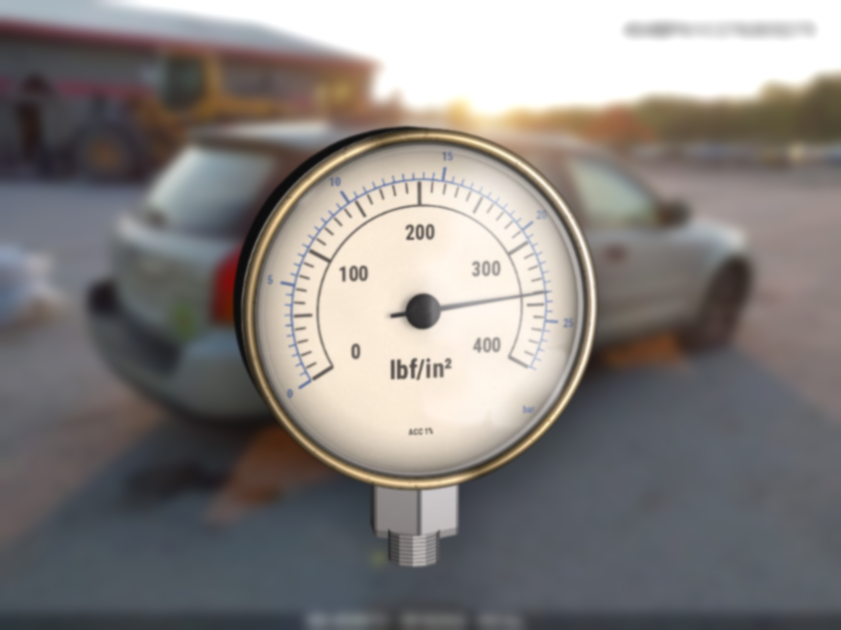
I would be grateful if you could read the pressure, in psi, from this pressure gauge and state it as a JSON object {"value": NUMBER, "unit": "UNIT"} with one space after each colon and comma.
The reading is {"value": 340, "unit": "psi"}
